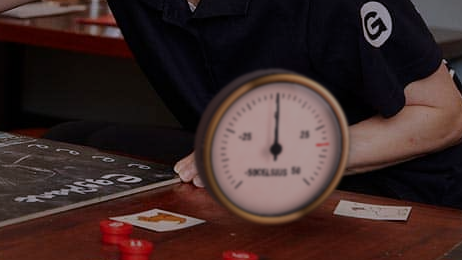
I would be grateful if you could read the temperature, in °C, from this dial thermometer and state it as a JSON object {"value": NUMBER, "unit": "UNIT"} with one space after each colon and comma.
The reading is {"value": 0, "unit": "°C"}
